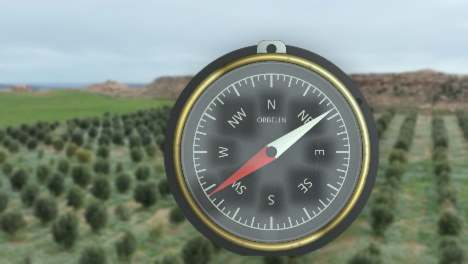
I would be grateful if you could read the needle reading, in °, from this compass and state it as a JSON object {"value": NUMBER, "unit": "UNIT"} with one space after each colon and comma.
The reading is {"value": 235, "unit": "°"}
